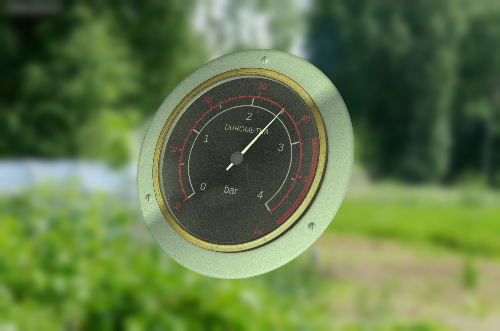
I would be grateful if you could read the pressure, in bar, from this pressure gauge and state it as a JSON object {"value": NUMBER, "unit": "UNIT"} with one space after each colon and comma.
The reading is {"value": 2.5, "unit": "bar"}
